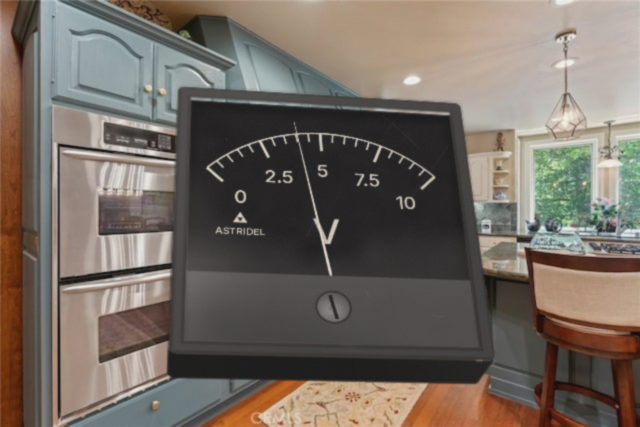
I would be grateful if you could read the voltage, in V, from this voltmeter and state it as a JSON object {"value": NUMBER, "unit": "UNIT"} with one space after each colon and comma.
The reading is {"value": 4, "unit": "V"}
